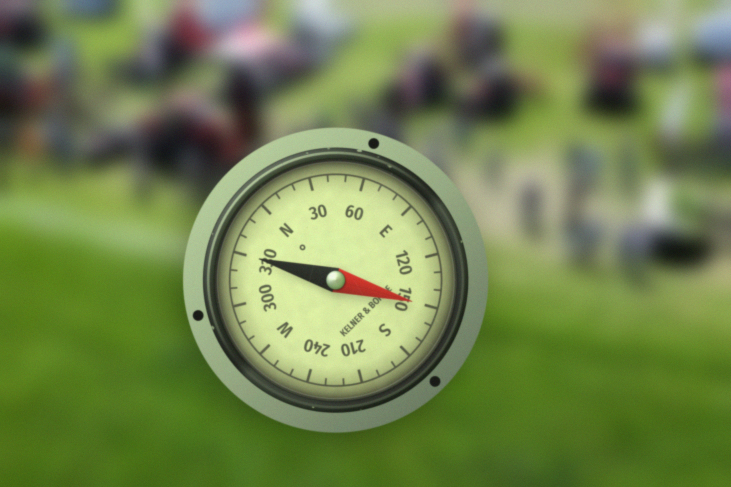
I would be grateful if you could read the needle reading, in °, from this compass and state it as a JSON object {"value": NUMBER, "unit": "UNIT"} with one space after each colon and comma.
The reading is {"value": 150, "unit": "°"}
